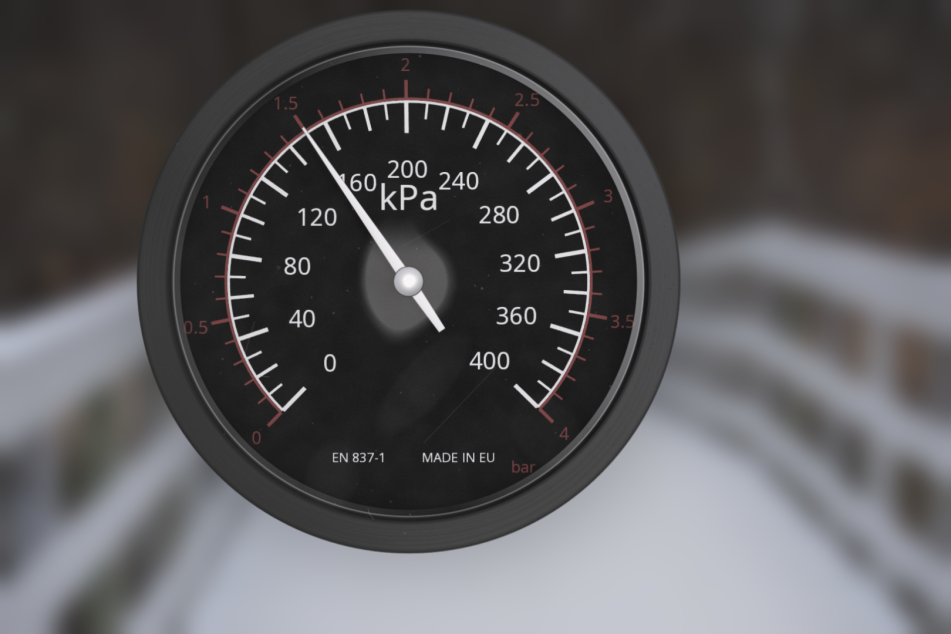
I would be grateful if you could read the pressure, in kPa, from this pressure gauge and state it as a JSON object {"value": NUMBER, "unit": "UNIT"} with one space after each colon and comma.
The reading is {"value": 150, "unit": "kPa"}
